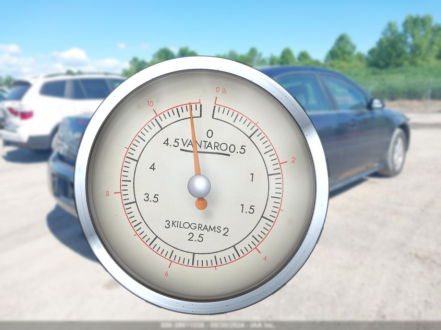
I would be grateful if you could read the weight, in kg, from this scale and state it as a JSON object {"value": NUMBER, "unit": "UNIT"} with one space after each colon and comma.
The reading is {"value": 4.9, "unit": "kg"}
